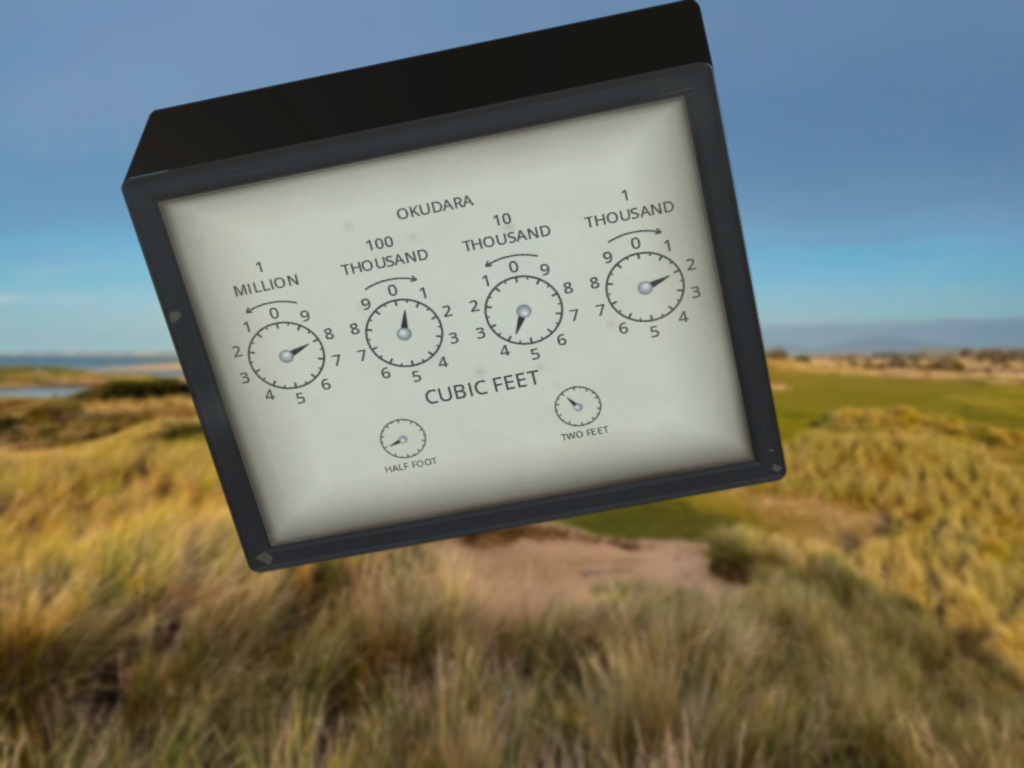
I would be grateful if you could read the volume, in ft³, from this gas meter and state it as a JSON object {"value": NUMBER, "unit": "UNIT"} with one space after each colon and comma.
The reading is {"value": 804200, "unit": "ft³"}
